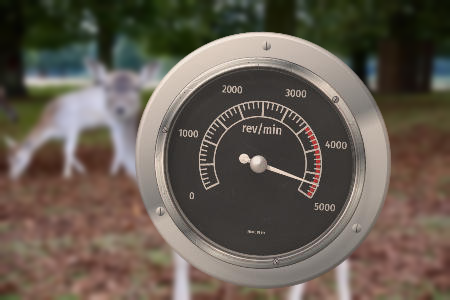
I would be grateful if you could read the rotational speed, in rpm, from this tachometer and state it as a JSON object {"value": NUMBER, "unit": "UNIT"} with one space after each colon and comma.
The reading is {"value": 4700, "unit": "rpm"}
